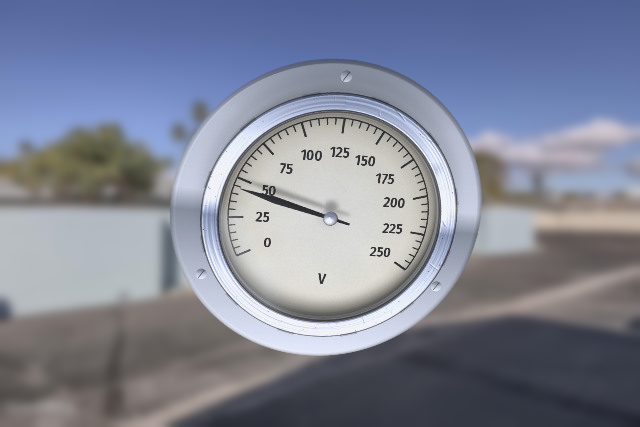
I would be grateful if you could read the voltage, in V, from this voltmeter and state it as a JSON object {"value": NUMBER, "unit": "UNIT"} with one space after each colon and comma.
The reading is {"value": 45, "unit": "V"}
